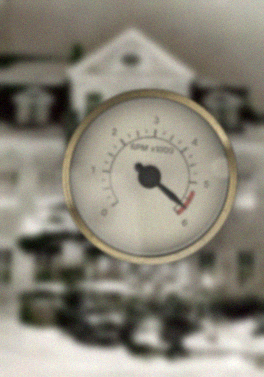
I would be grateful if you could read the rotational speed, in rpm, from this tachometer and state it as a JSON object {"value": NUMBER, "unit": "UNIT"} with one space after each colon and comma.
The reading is {"value": 5750, "unit": "rpm"}
